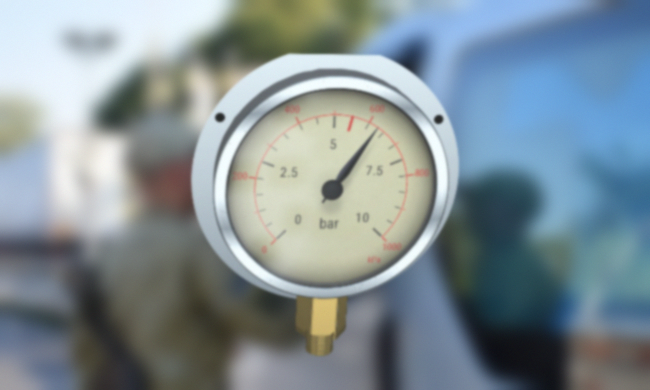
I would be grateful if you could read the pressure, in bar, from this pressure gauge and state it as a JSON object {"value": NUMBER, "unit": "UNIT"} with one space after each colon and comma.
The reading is {"value": 6.25, "unit": "bar"}
